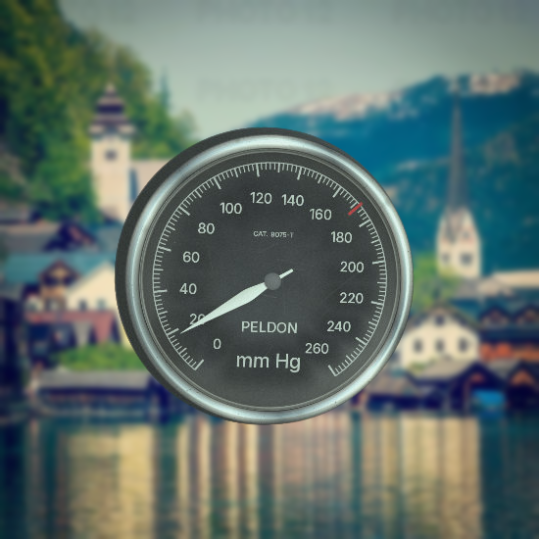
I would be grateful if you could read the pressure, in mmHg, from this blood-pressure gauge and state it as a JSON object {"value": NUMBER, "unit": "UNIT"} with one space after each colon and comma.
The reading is {"value": 18, "unit": "mmHg"}
